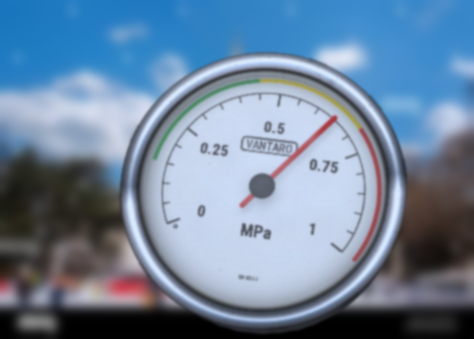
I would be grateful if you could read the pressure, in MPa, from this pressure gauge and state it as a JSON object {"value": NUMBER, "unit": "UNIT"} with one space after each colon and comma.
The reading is {"value": 0.65, "unit": "MPa"}
